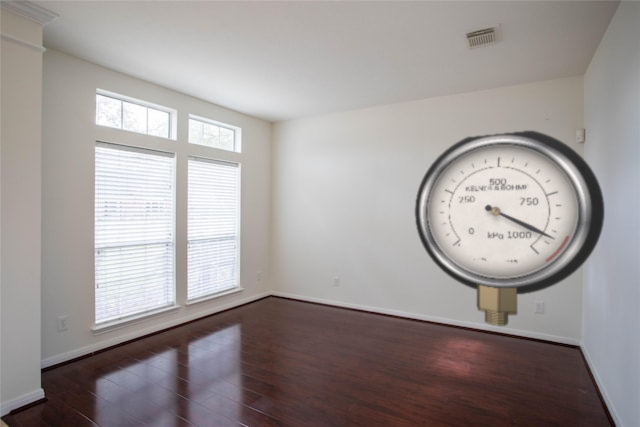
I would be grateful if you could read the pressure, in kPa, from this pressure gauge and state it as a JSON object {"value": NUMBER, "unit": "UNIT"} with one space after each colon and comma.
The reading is {"value": 925, "unit": "kPa"}
